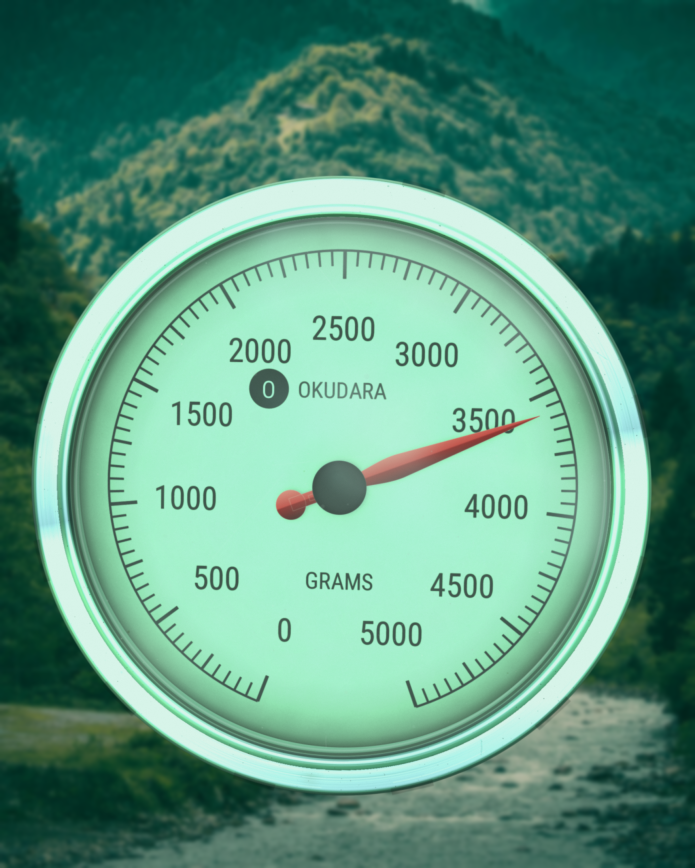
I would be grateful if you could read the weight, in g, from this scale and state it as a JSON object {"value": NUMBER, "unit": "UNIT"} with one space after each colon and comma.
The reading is {"value": 3575, "unit": "g"}
